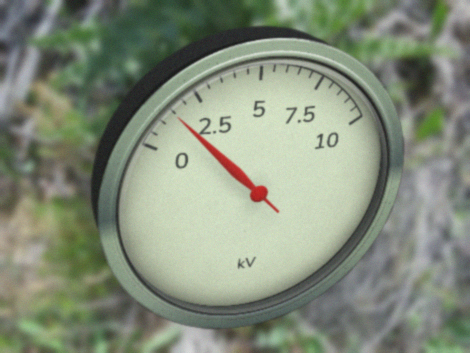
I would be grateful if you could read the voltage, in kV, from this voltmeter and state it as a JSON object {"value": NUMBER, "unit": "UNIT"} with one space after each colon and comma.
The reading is {"value": 1.5, "unit": "kV"}
